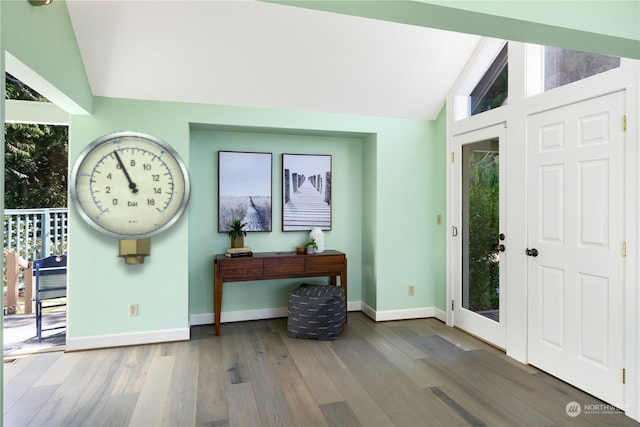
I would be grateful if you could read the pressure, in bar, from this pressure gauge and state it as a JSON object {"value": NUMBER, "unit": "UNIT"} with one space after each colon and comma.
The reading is {"value": 6.5, "unit": "bar"}
